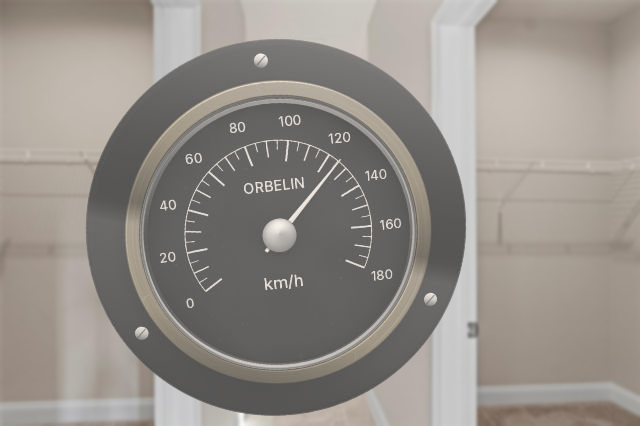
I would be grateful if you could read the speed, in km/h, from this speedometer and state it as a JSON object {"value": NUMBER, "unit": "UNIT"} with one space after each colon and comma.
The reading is {"value": 125, "unit": "km/h"}
